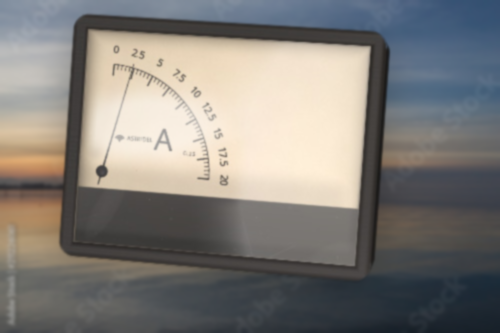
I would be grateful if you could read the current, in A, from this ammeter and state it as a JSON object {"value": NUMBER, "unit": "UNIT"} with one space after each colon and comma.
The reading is {"value": 2.5, "unit": "A"}
